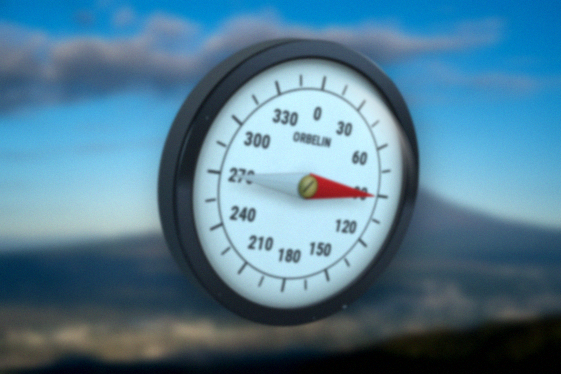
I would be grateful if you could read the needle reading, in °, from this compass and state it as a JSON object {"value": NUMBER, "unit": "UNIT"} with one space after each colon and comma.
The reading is {"value": 90, "unit": "°"}
